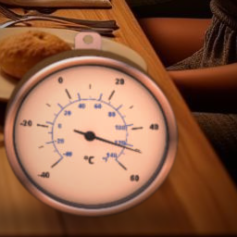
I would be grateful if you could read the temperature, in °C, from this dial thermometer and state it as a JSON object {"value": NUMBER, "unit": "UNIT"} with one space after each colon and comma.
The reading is {"value": 50, "unit": "°C"}
